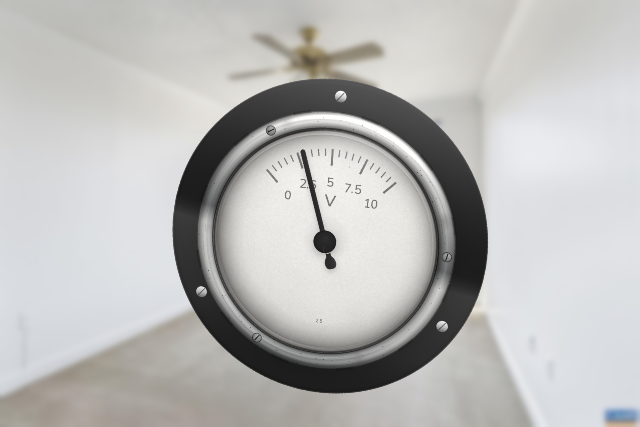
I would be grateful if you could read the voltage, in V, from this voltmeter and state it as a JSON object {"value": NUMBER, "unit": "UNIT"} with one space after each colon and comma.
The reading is {"value": 3, "unit": "V"}
